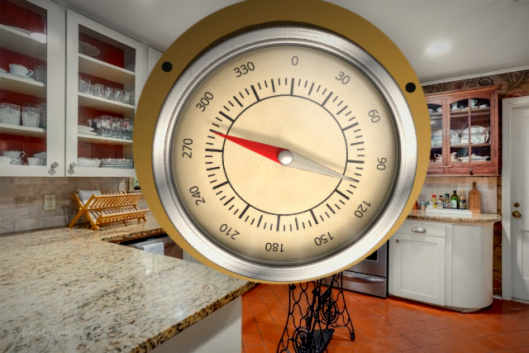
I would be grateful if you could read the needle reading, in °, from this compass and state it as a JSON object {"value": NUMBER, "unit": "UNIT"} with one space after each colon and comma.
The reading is {"value": 285, "unit": "°"}
